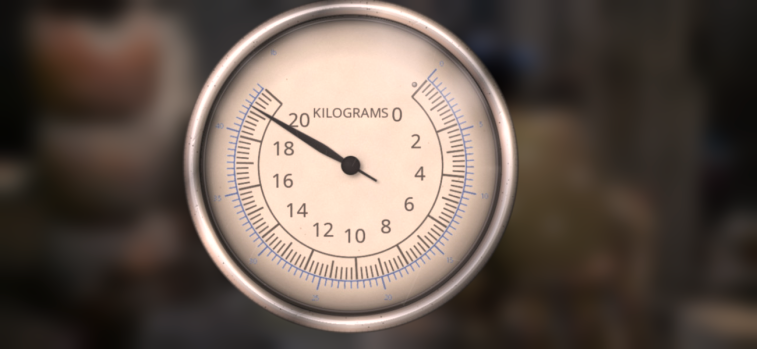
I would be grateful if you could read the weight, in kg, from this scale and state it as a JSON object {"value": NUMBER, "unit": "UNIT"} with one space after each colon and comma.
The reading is {"value": 19.2, "unit": "kg"}
